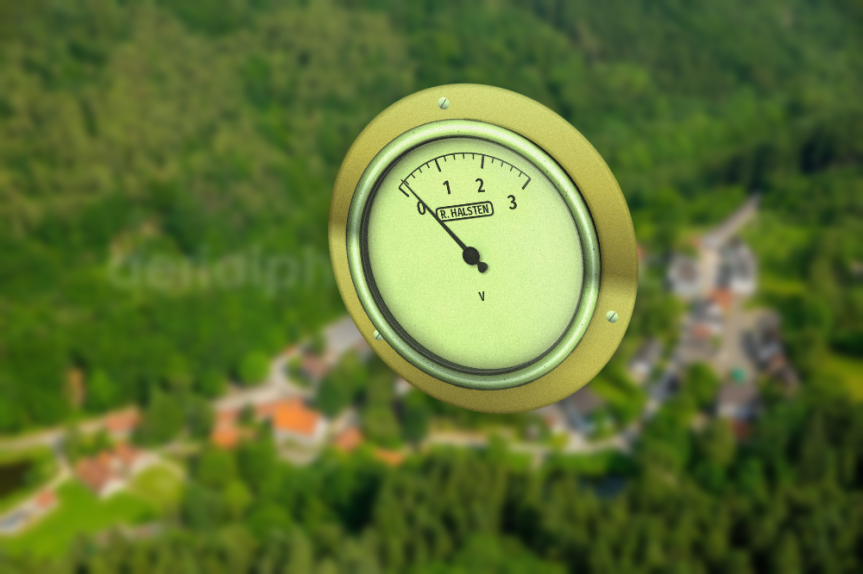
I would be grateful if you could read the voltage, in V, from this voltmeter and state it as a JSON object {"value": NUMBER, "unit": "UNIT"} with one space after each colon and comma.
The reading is {"value": 0.2, "unit": "V"}
